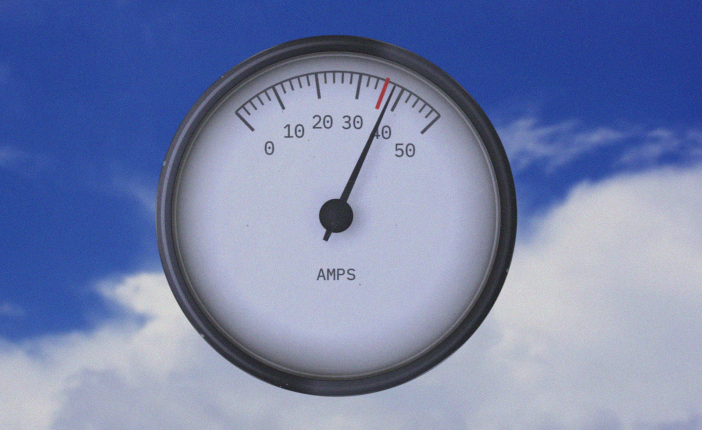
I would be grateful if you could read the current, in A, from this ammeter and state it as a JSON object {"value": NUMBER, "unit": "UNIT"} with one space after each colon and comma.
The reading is {"value": 38, "unit": "A"}
